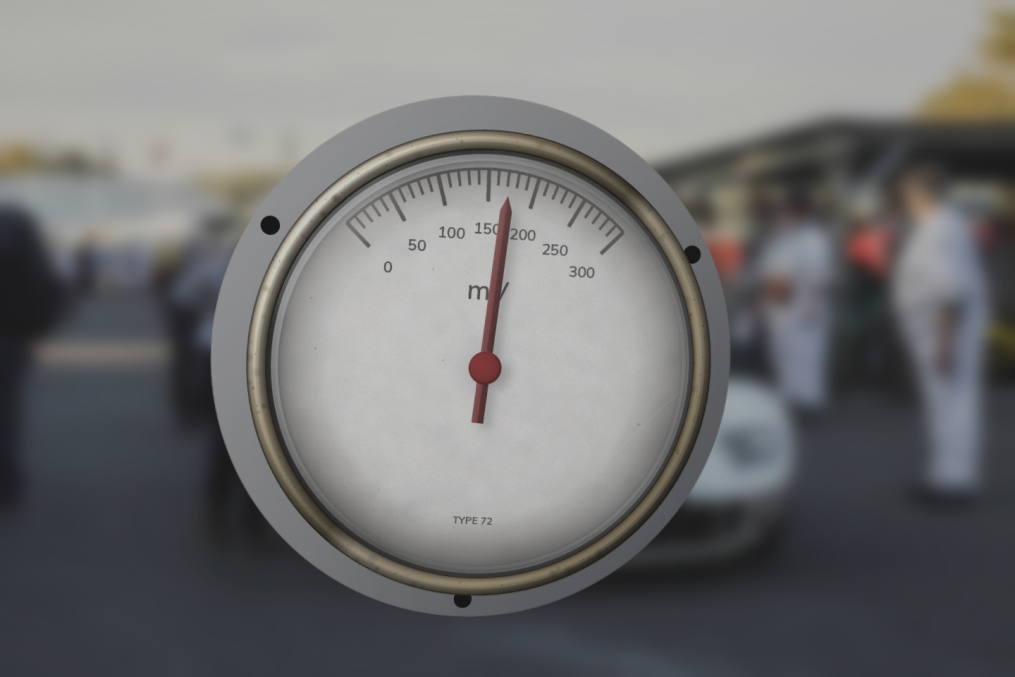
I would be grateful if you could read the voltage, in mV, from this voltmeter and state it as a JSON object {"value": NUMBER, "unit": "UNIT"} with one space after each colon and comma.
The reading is {"value": 170, "unit": "mV"}
